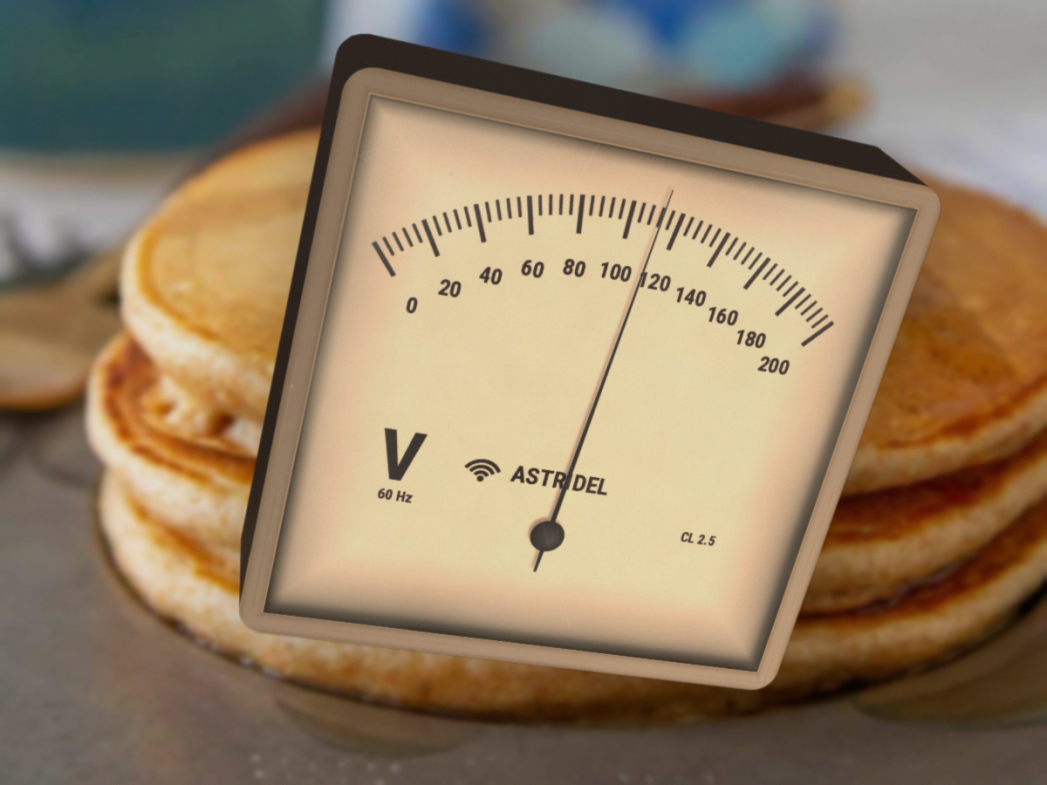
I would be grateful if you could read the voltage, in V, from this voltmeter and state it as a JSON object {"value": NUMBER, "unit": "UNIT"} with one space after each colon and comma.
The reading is {"value": 112, "unit": "V"}
